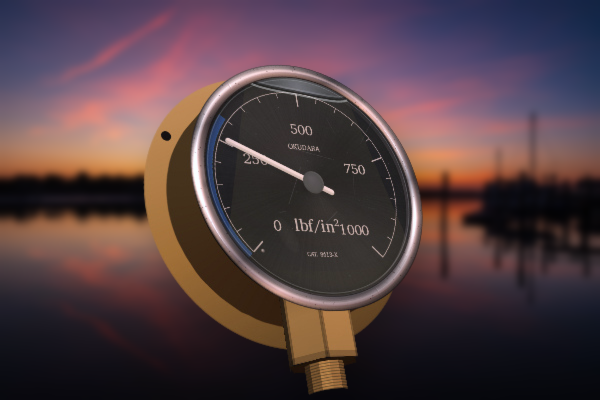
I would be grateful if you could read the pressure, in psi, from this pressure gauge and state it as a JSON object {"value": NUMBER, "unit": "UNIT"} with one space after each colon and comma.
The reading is {"value": 250, "unit": "psi"}
